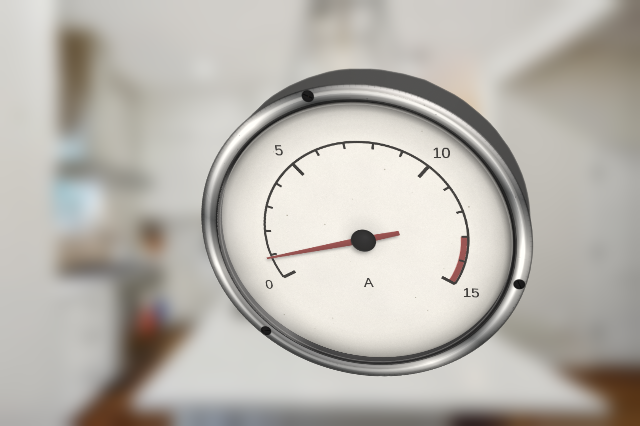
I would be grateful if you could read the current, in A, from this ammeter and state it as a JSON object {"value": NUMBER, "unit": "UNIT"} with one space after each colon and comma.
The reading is {"value": 1, "unit": "A"}
